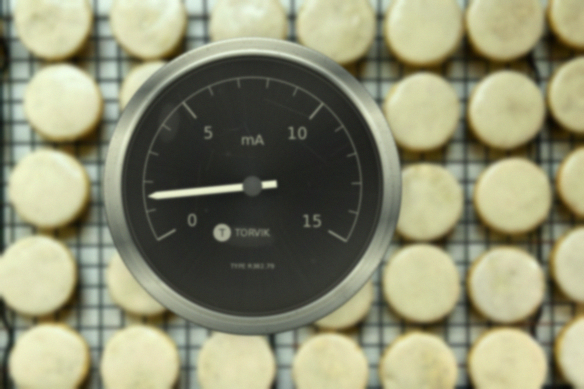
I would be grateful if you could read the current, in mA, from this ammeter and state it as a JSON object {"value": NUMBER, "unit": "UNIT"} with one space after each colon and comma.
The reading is {"value": 1.5, "unit": "mA"}
